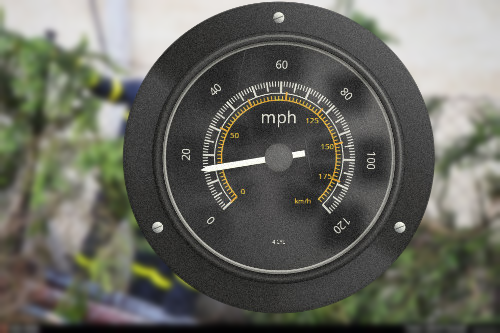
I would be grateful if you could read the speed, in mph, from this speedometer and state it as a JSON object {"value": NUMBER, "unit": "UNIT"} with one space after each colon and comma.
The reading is {"value": 15, "unit": "mph"}
